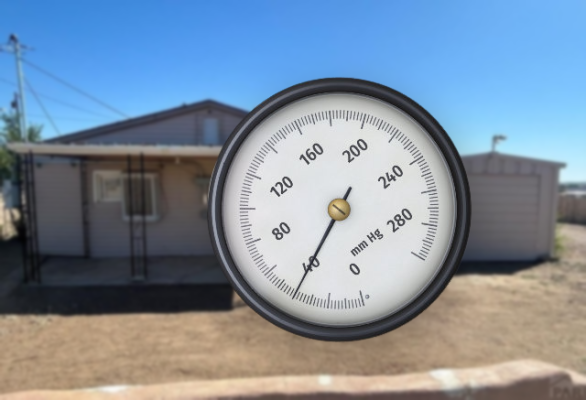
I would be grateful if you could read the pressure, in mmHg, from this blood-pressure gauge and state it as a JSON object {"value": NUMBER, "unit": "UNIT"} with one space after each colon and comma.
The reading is {"value": 40, "unit": "mmHg"}
